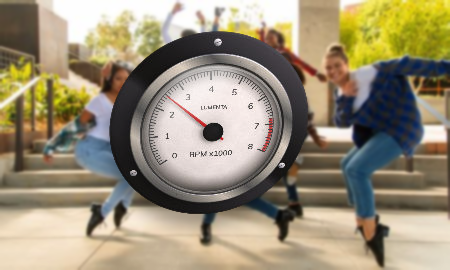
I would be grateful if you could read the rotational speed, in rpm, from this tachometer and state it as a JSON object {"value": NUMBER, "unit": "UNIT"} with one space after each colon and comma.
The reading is {"value": 2500, "unit": "rpm"}
